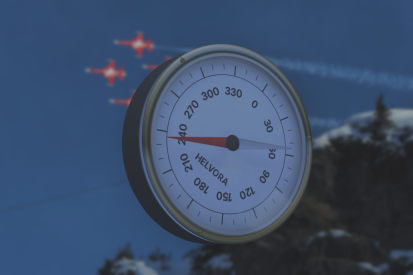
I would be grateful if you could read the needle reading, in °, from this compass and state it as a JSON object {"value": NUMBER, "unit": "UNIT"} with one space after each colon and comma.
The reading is {"value": 235, "unit": "°"}
